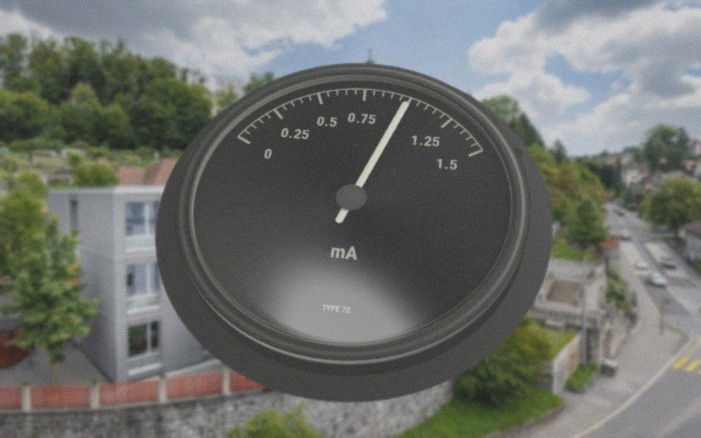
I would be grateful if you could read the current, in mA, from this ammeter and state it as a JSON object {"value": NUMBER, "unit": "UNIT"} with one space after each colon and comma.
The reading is {"value": 1, "unit": "mA"}
